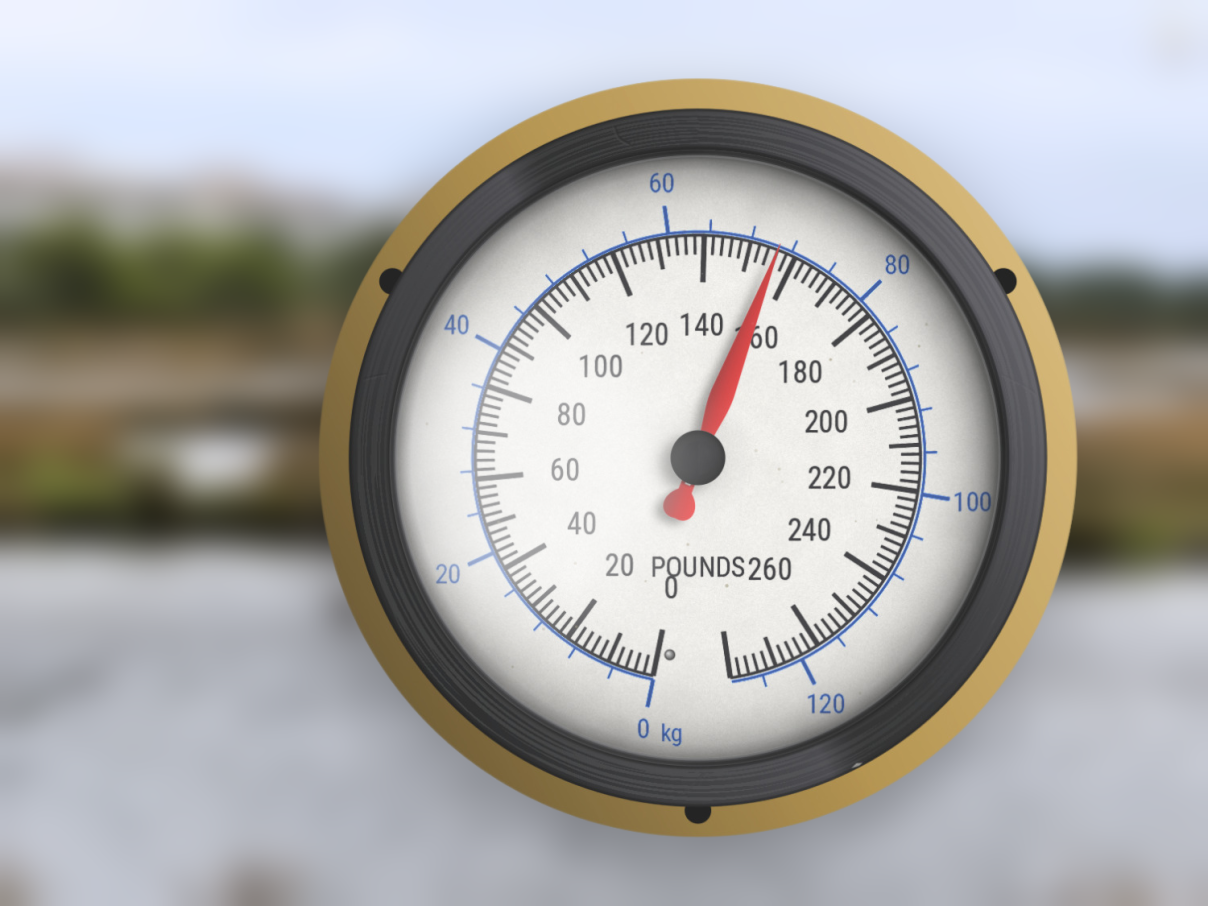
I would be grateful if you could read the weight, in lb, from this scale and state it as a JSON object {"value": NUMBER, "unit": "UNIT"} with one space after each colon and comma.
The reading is {"value": 156, "unit": "lb"}
